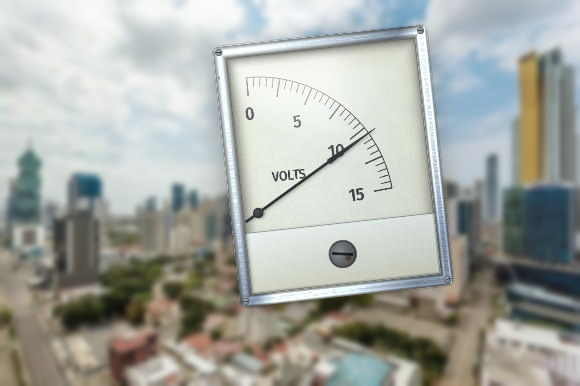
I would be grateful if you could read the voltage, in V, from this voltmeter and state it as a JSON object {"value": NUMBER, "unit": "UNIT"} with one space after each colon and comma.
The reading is {"value": 10.5, "unit": "V"}
